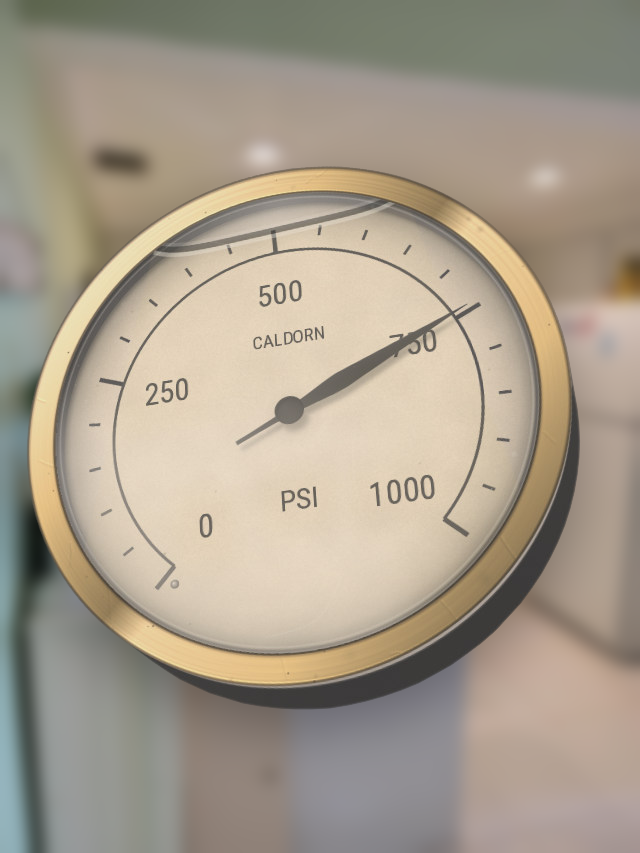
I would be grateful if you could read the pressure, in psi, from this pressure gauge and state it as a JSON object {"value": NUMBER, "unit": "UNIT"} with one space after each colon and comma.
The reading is {"value": 750, "unit": "psi"}
